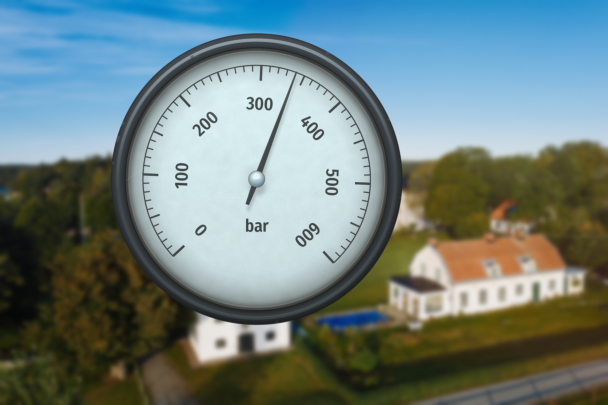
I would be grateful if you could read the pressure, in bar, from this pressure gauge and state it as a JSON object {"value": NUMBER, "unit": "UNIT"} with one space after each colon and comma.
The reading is {"value": 340, "unit": "bar"}
